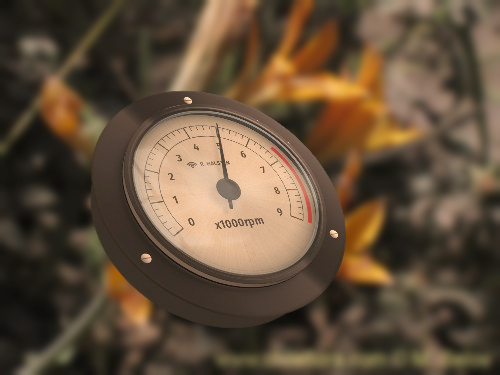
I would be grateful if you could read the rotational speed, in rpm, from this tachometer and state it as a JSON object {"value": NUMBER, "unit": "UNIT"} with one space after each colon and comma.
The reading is {"value": 5000, "unit": "rpm"}
